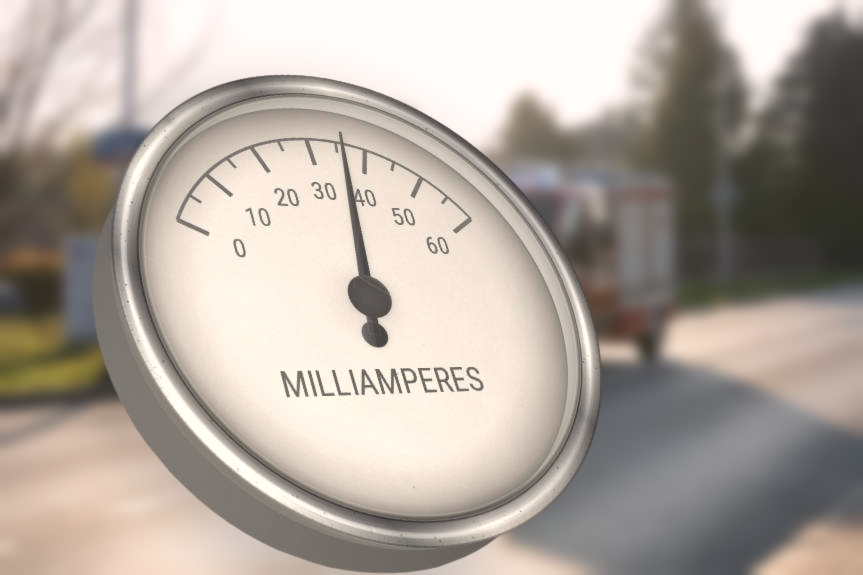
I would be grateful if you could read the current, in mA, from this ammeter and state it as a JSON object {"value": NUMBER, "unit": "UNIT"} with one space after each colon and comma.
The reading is {"value": 35, "unit": "mA"}
